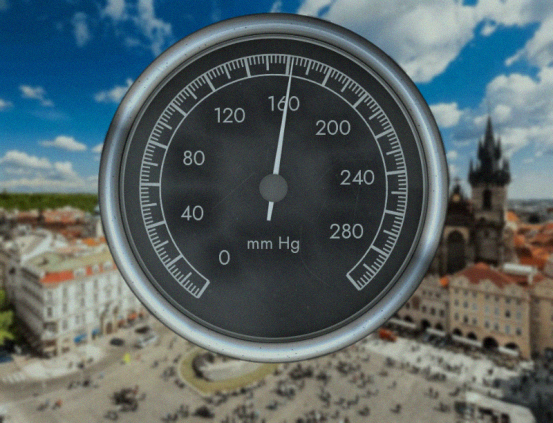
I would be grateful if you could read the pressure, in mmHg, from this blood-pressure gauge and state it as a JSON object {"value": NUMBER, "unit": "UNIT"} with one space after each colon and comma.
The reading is {"value": 162, "unit": "mmHg"}
